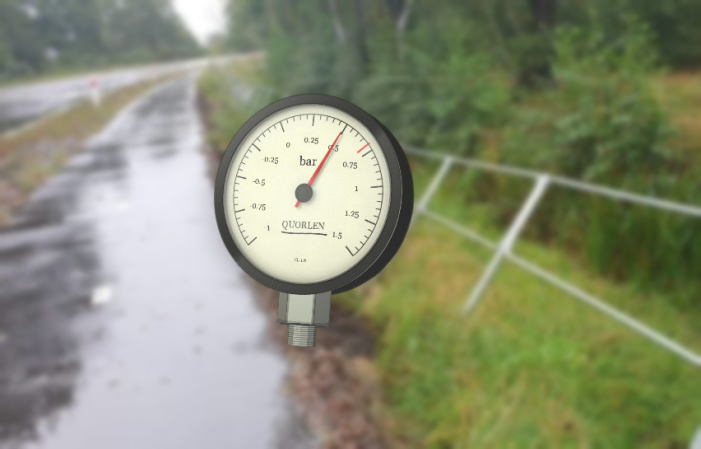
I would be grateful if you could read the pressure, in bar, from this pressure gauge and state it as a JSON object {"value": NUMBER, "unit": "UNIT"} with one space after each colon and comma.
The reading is {"value": 0.5, "unit": "bar"}
